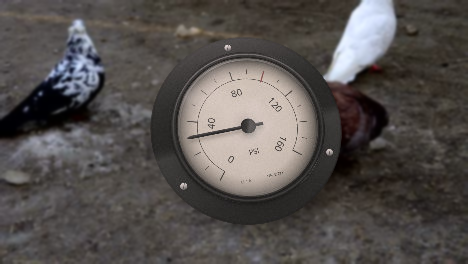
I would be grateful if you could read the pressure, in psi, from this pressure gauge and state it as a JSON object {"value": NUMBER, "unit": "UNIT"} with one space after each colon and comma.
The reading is {"value": 30, "unit": "psi"}
